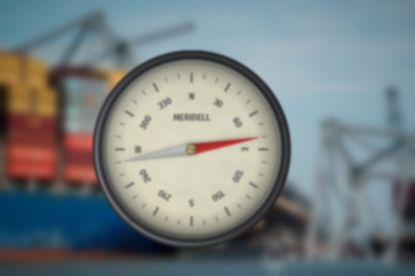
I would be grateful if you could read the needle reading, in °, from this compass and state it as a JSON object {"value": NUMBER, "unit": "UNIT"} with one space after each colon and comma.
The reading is {"value": 80, "unit": "°"}
